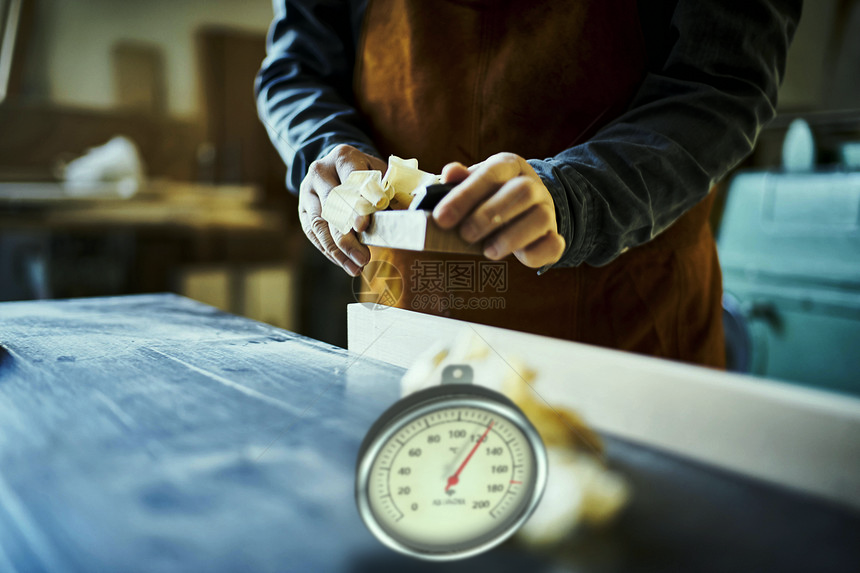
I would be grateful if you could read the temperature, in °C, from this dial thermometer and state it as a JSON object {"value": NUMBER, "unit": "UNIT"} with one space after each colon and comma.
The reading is {"value": 120, "unit": "°C"}
